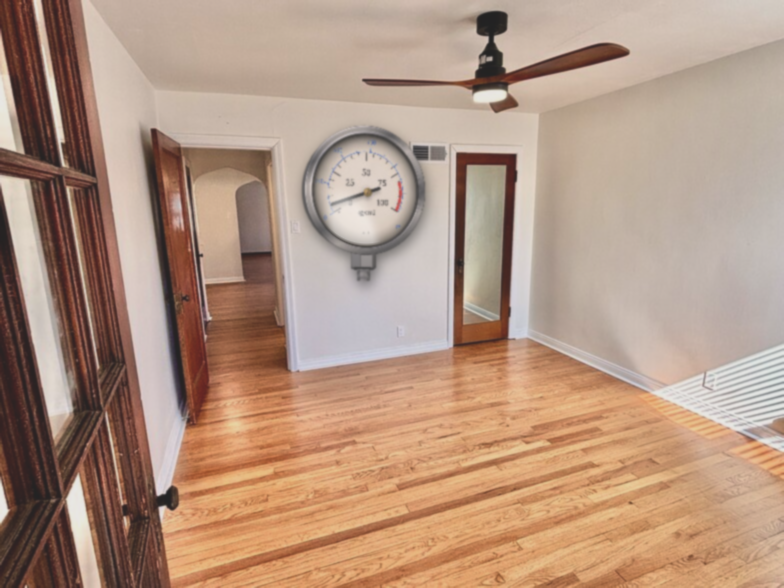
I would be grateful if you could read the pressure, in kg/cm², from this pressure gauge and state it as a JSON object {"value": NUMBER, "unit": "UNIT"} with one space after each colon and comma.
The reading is {"value": 5, "unit": "kg/cm²"}
